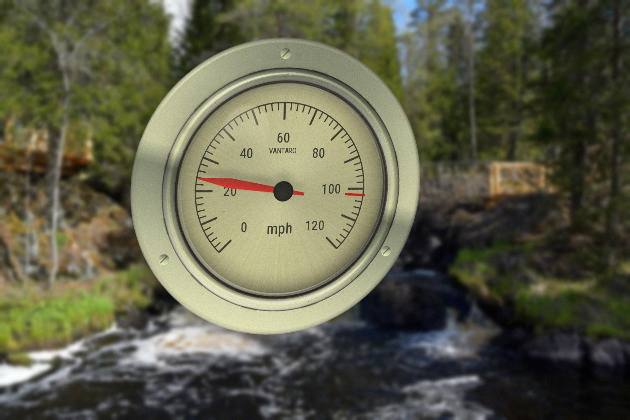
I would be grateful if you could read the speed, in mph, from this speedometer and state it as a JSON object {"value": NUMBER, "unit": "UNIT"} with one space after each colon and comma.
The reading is {"value": 24, "unit": "mph"}
